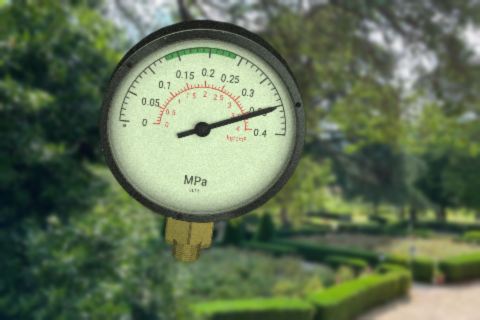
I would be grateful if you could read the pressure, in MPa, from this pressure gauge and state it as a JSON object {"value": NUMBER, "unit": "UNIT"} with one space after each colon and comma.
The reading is {"value": 0.35, "unit": "MPa"}
